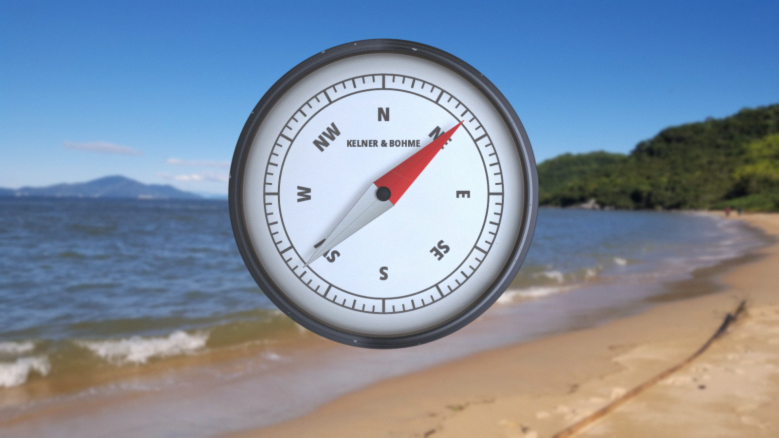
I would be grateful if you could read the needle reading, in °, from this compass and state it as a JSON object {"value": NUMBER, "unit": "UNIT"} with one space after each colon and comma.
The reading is {"value": 47.5, "unit": "°"}
